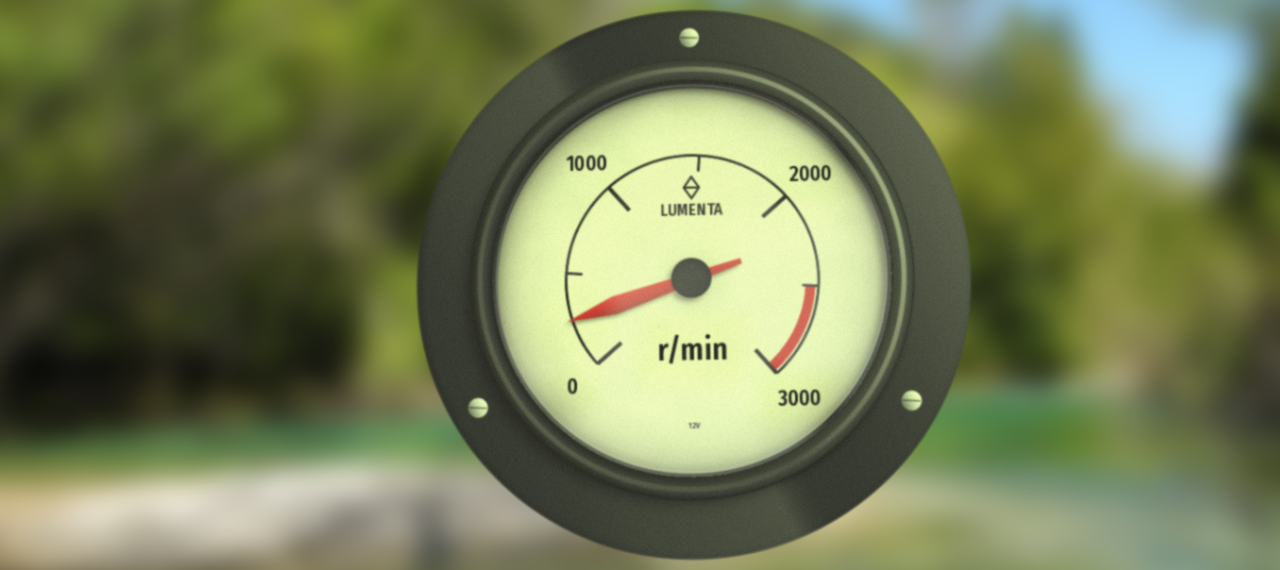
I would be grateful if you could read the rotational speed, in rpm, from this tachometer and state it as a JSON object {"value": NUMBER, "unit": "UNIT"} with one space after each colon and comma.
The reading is {"value": 250, "unit": "rpm"}
